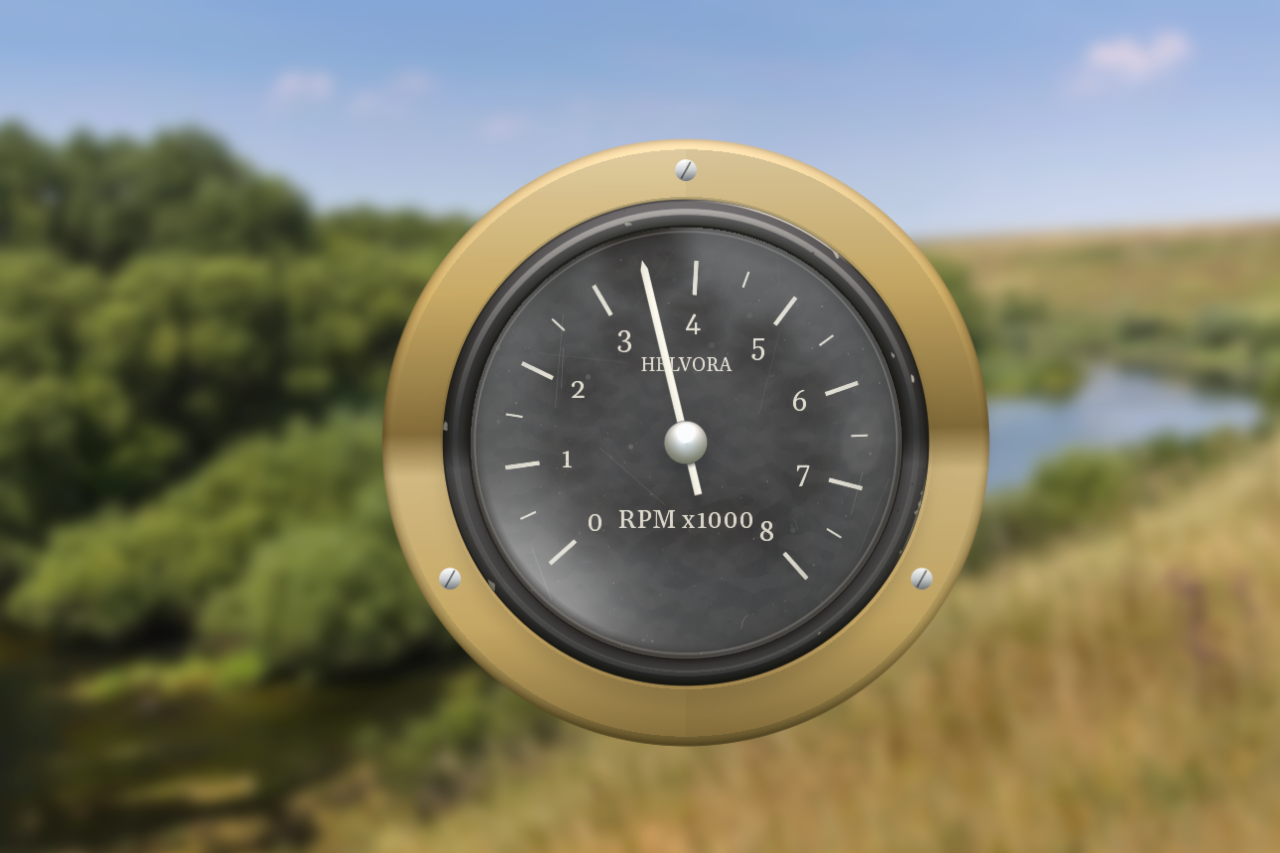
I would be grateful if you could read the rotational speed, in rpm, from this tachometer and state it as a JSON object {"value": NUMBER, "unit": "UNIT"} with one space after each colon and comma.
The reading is {"value": 3500, "unit": "rpm"}
